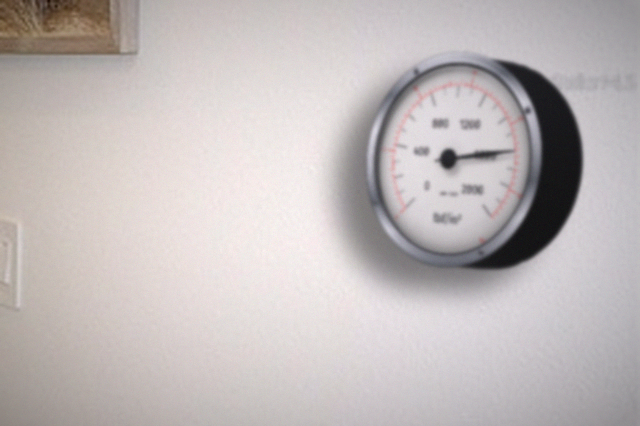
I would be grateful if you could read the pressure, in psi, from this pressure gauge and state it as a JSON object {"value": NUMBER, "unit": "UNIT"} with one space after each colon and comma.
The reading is {"value": 1600, "unit": "psi"}
